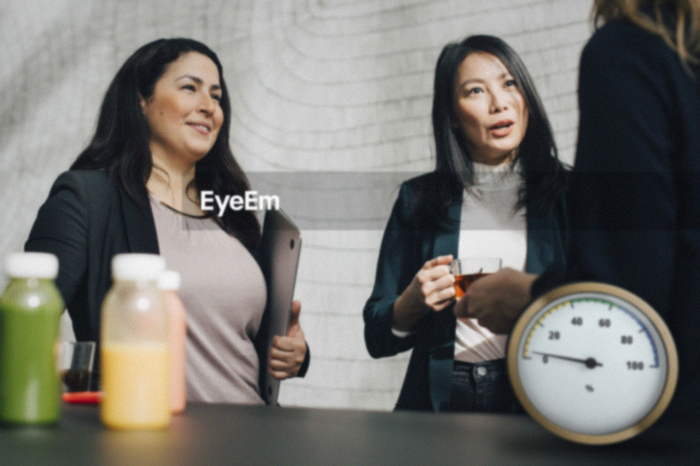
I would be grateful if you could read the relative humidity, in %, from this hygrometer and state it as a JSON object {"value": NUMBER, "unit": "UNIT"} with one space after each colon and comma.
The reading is {"value": 4, "unit": "%"}
